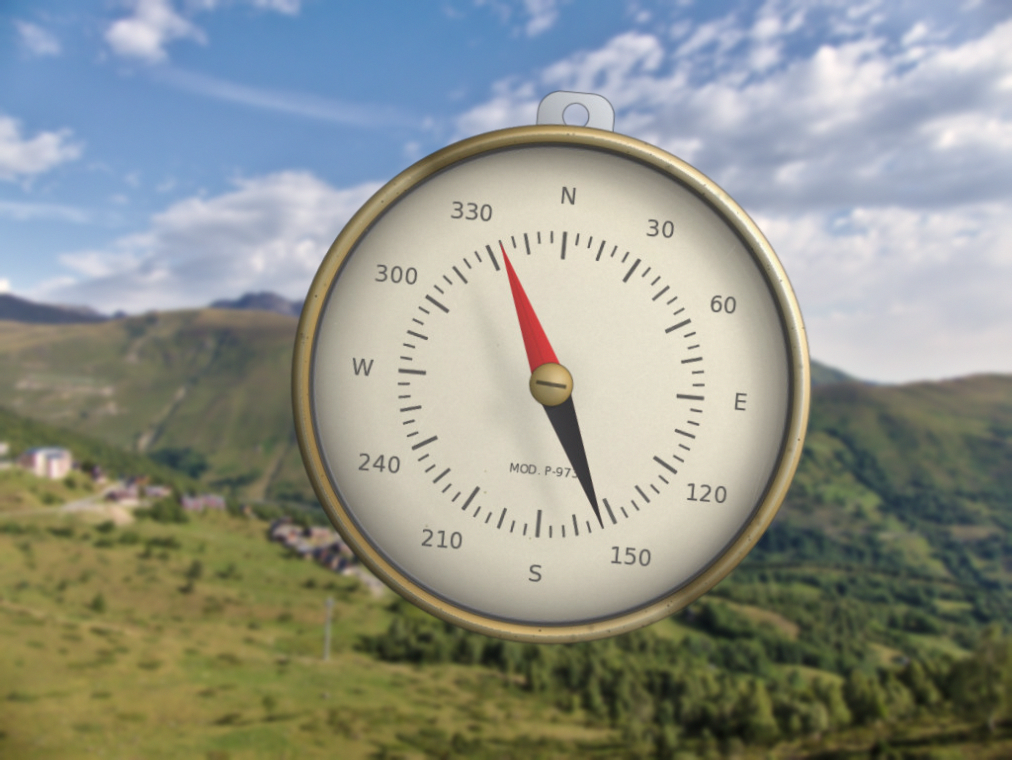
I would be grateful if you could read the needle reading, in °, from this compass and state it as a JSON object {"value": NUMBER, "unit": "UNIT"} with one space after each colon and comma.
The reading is {"value": 335, "unit": "°"}
